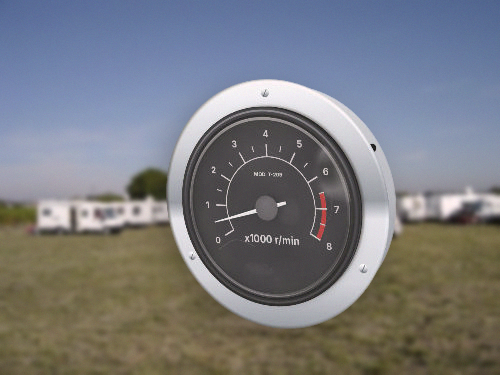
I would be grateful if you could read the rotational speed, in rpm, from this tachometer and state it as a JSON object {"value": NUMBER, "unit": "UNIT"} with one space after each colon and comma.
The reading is {"value": 500, "unit": "rpm"}
